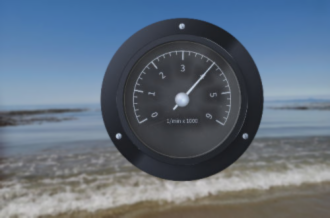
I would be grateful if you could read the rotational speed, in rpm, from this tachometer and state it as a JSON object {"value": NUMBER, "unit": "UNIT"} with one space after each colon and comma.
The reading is {"value": 4000, "unit": "rpm"}
